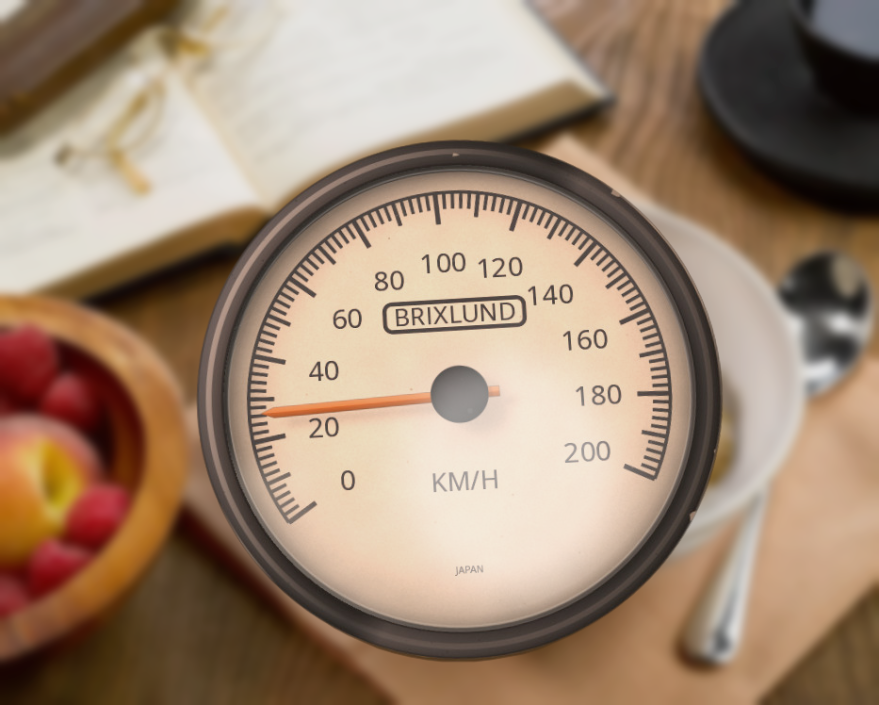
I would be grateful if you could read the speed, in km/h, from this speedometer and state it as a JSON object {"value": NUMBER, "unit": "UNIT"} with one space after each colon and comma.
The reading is {"value": 26, "unit": "km/h"}
